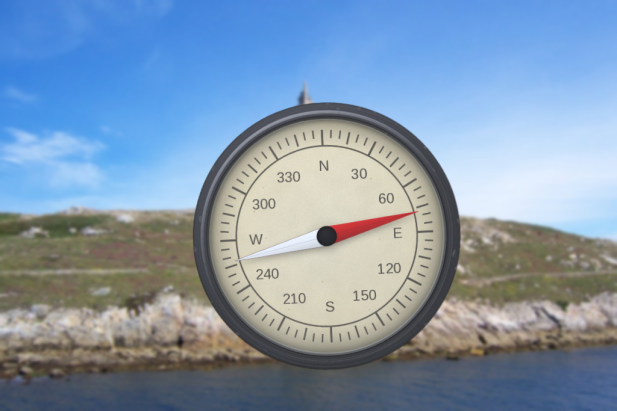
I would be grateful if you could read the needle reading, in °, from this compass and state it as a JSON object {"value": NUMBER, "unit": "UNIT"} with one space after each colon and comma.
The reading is {"value": 77.5, "unit": "°"}
